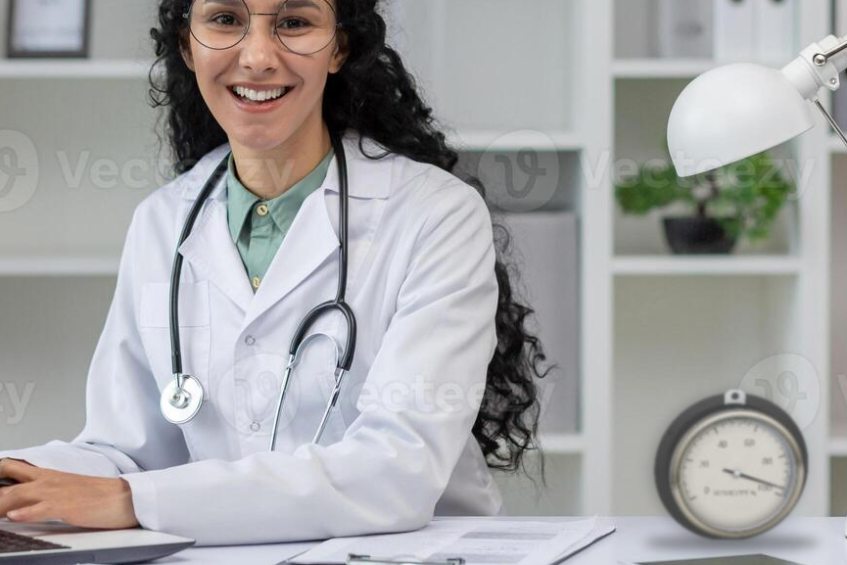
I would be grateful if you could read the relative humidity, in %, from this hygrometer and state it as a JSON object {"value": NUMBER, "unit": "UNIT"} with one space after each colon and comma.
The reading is {"value": 96, "unit": "%"}
